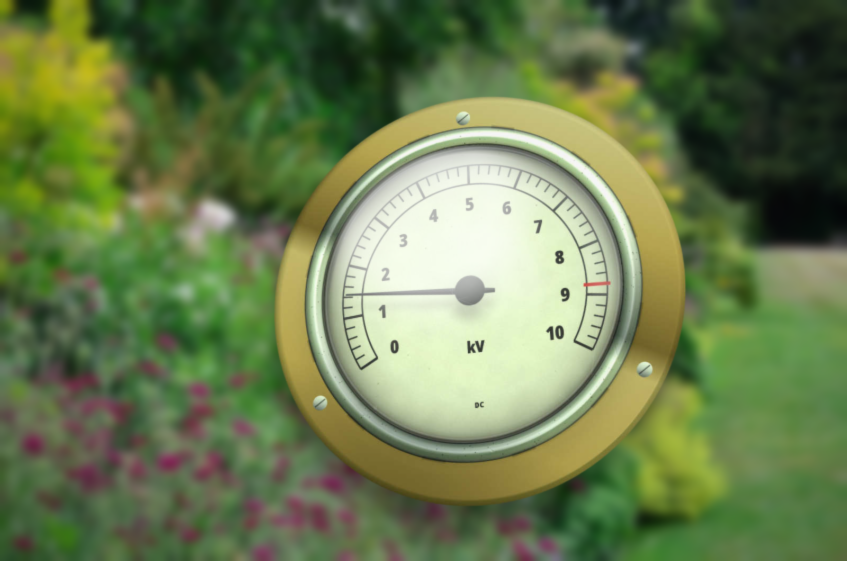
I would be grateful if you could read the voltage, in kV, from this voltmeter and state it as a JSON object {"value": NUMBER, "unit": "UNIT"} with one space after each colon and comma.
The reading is {"value": 1.4, "unit": "kV"}
